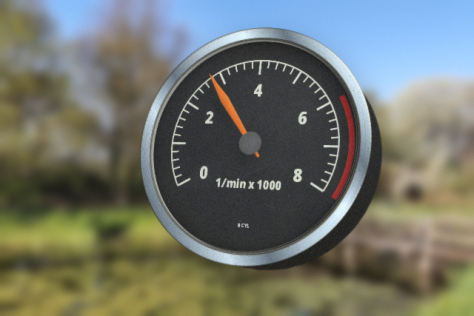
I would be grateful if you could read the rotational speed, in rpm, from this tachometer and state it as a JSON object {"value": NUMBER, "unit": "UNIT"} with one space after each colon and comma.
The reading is {"value": 2800, "unit": "rpm"}
